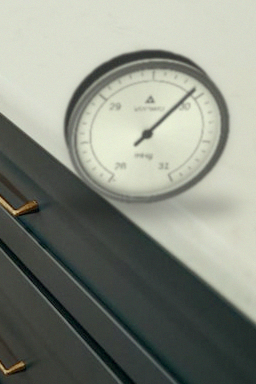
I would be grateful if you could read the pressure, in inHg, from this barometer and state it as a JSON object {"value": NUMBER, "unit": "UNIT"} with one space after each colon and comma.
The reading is {"value": 29.9, "unit": "inHg"}
